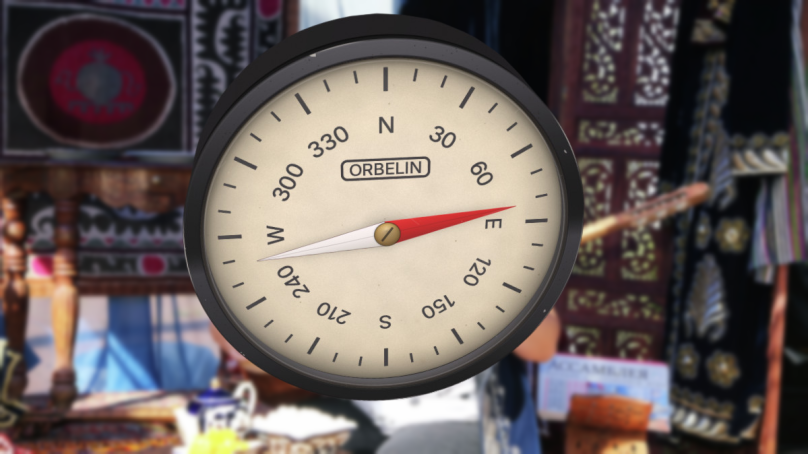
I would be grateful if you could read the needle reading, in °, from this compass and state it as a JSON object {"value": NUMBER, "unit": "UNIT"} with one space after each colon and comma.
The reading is {"value": 80, "unit": "°"}
